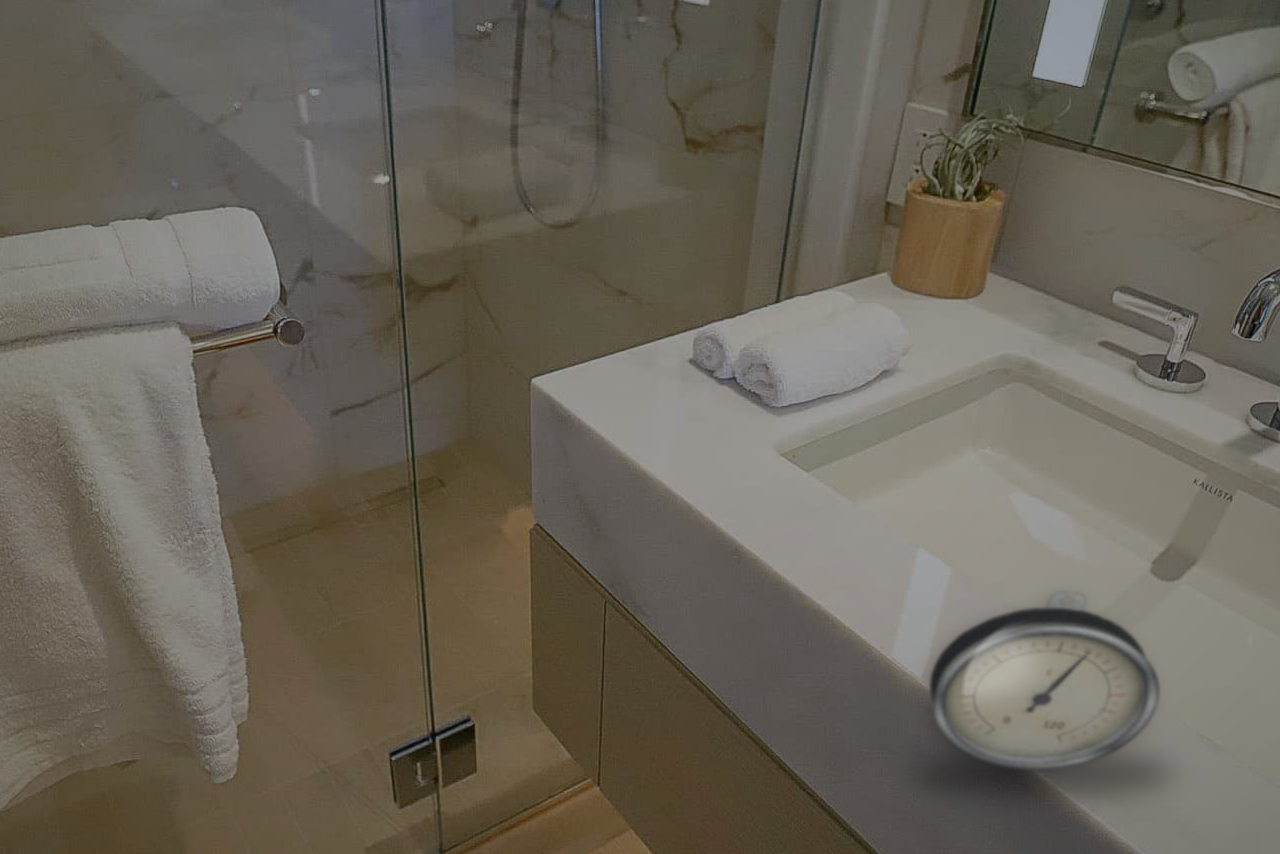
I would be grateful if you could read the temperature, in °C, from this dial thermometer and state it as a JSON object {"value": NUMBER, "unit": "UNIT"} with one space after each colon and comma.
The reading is {"value": 68, "unit": "°C"}
